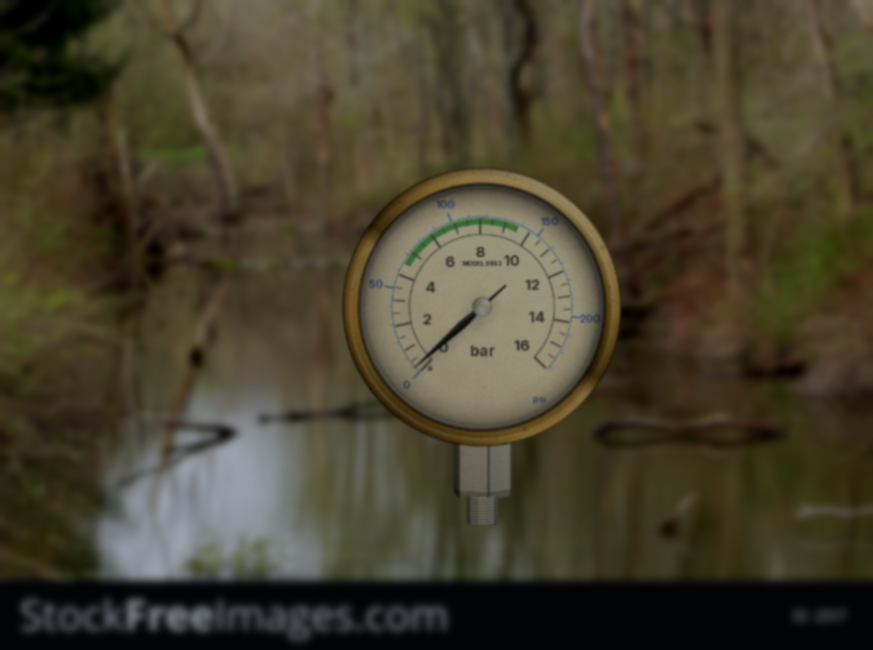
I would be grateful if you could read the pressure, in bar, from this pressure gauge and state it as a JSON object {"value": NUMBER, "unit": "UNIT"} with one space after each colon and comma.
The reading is {"value": 0.25, "unit": "bar"}
